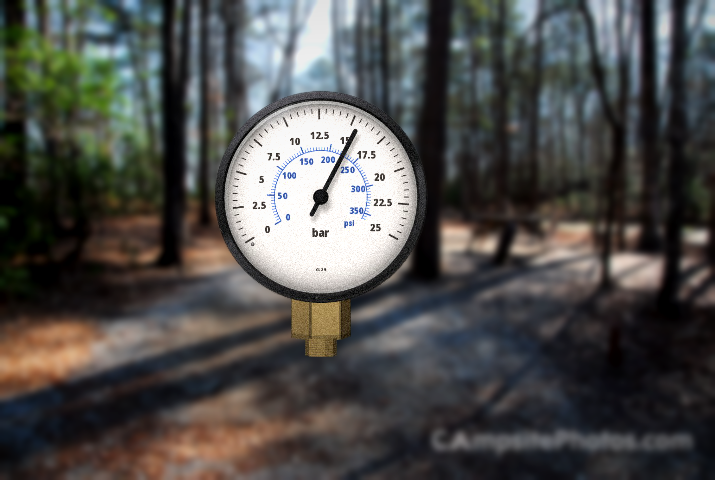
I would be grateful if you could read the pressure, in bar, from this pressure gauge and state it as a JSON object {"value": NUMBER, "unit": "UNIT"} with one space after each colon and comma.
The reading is {"value": 15.5, "unit": "bar"}
